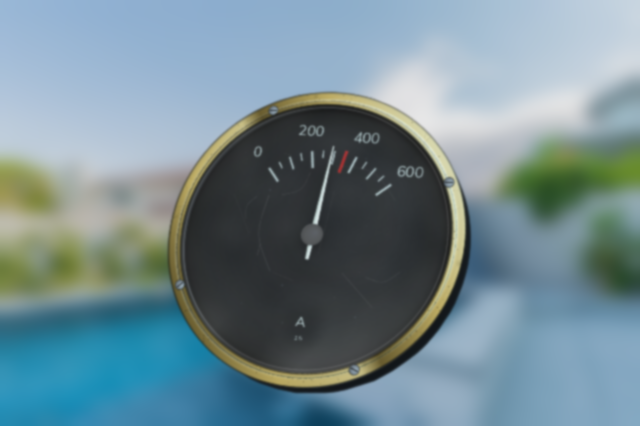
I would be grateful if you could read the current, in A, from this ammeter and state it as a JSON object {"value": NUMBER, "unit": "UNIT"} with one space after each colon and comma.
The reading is {"value": 300, "unit": "A"}
